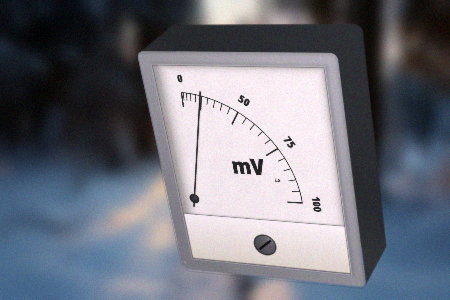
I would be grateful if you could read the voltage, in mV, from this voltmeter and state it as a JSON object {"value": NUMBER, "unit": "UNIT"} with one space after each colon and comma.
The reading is {"value": 25, "unit": "mV"}
